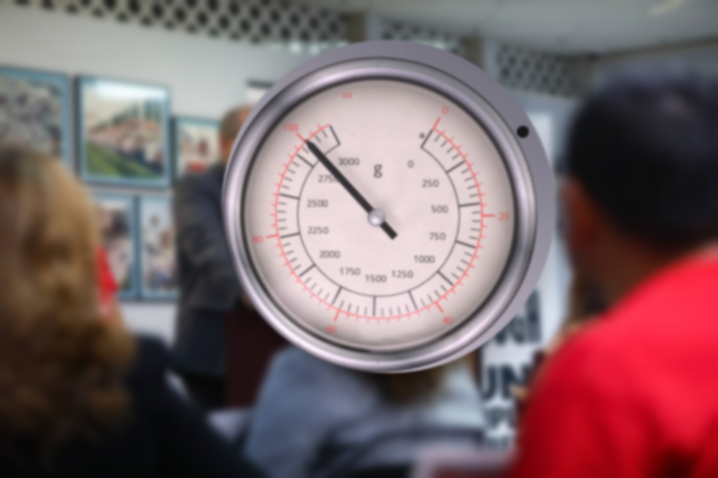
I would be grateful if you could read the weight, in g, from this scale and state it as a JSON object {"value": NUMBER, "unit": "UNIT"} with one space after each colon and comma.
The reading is {"value": 2850, "unit": "g"}
